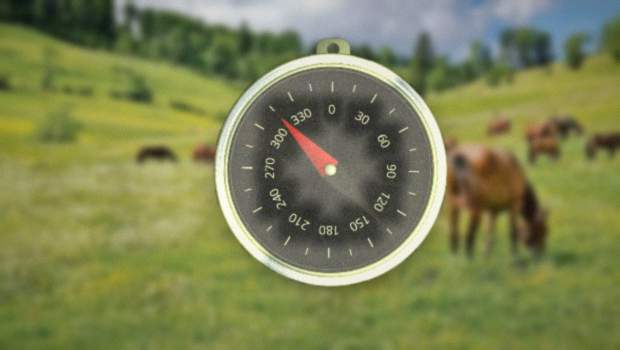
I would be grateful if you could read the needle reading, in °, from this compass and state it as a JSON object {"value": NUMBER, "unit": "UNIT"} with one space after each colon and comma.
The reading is {"value": 315, "unit": "°"}
